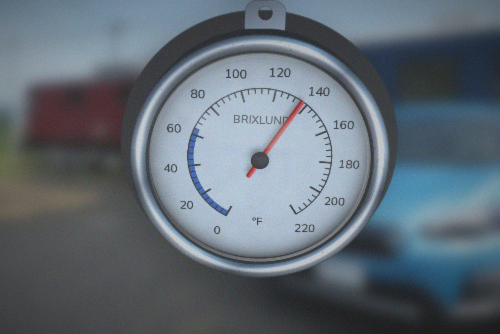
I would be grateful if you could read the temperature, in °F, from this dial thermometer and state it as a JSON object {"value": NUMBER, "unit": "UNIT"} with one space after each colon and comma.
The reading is {"value": 136, "unit": "°F"}
